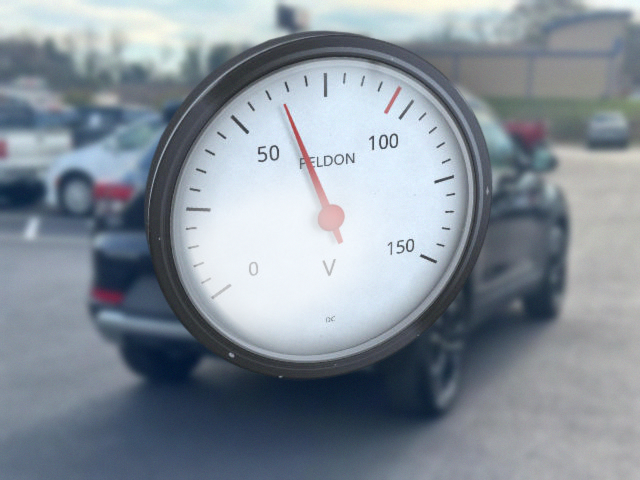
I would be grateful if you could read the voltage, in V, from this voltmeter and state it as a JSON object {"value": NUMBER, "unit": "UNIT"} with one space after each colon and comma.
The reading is {"value": 62.5, "unit": "V"}
